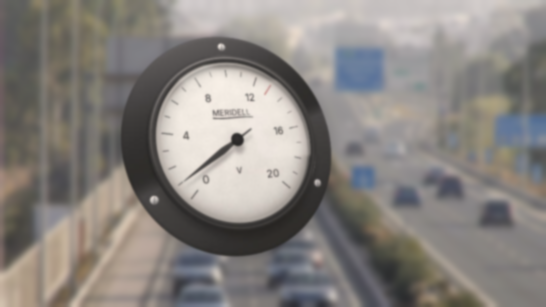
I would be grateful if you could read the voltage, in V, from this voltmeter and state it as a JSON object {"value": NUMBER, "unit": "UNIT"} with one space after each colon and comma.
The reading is {"value": 1, "unit": "V"}
